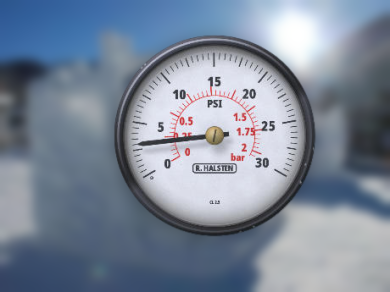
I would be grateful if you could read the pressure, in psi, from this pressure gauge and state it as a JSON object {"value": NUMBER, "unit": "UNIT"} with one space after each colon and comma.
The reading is {"value": 3, "unit": "psi"}
